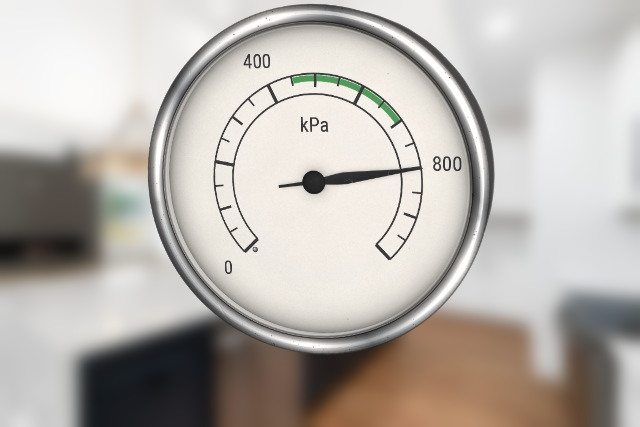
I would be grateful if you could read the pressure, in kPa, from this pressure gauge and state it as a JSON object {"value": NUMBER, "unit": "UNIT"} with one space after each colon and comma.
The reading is {"value": 800, "unit": "kPa"}
